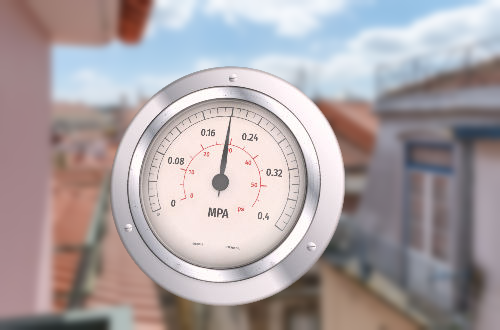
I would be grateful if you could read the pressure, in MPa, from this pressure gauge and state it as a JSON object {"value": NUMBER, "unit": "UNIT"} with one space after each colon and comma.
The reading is {"value": 0.2, "unit": "MPa"}
